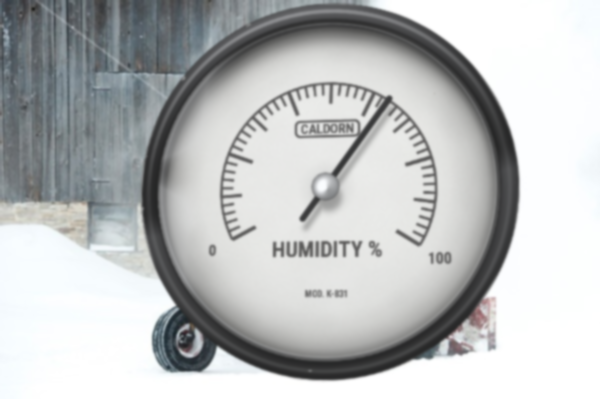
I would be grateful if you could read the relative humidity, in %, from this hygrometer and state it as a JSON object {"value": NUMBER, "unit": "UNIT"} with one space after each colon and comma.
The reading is {"value": 64, "unit": "%"}
